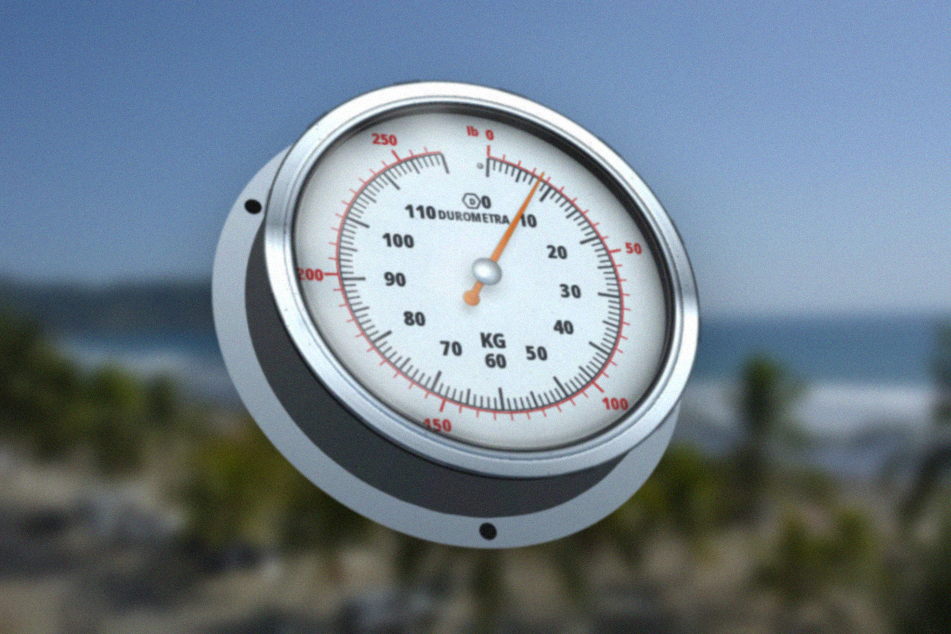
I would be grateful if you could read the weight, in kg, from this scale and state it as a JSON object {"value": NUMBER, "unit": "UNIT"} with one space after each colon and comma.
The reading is {"value": 8, "unit": "kg"}
